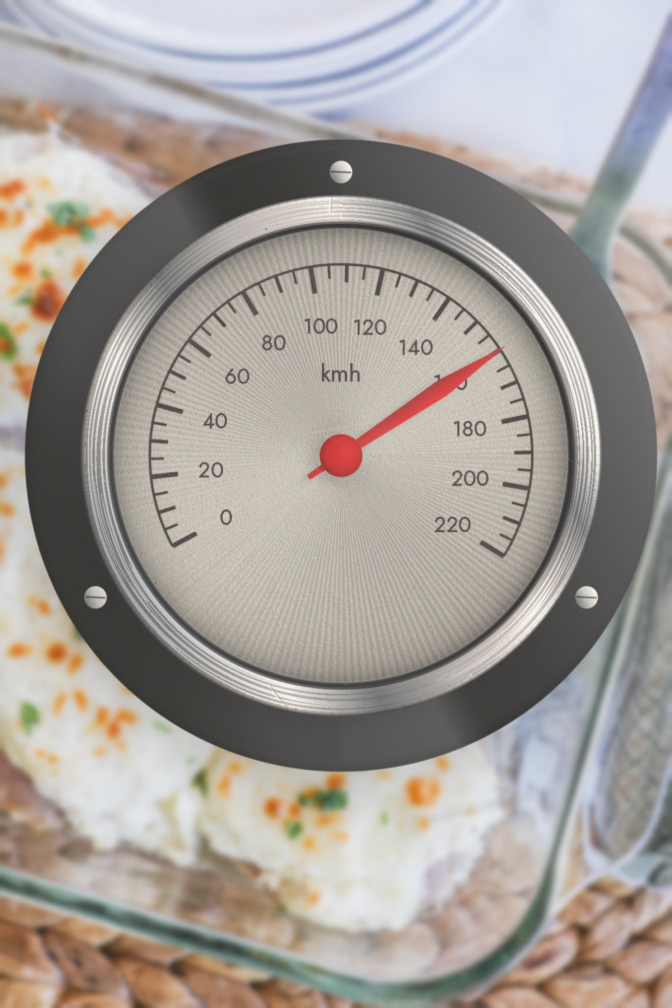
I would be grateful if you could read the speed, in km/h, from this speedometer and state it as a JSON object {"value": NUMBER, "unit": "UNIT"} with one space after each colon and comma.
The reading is {"value": 160, "unit": "km/h"}
